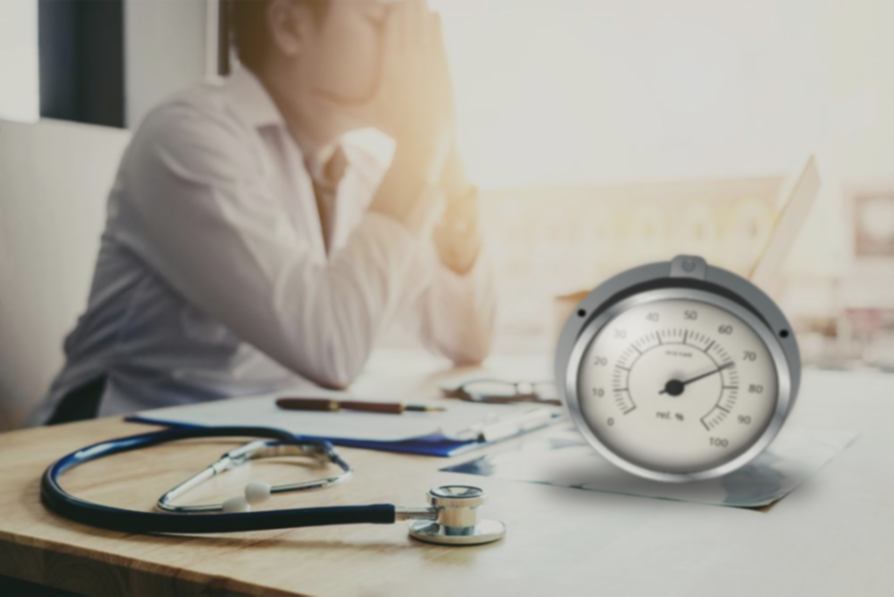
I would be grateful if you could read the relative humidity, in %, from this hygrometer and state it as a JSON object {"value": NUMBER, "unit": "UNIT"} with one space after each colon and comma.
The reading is {"value": 70, "unit": "%"}
